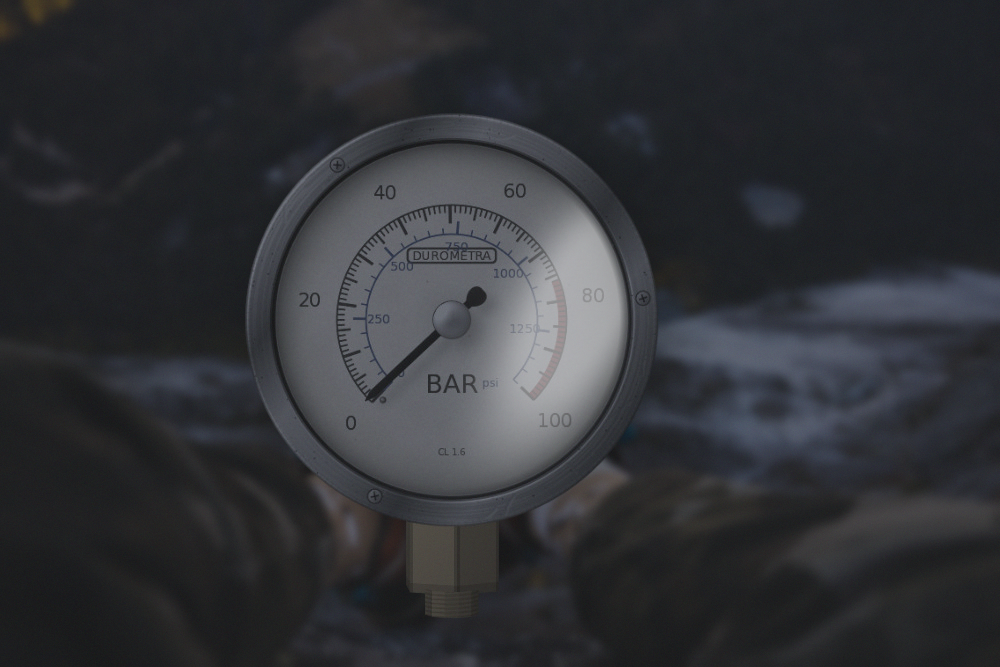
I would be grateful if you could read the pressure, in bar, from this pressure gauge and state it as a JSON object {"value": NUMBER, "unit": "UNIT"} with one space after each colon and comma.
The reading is {"value": 1, "unit": "bar"}
